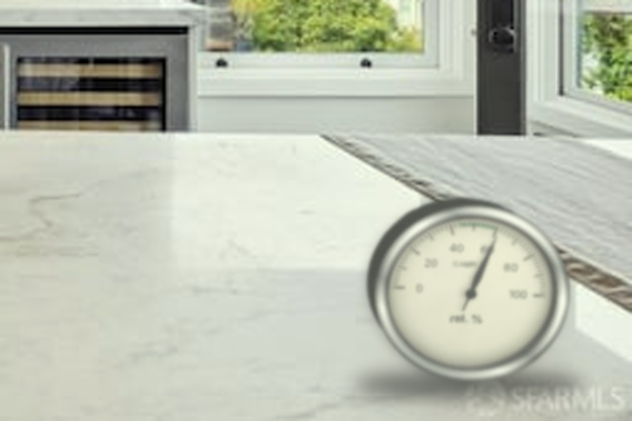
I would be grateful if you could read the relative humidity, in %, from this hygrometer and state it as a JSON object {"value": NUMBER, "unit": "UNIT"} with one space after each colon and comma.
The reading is {"value": 60, "unit": "%"}
